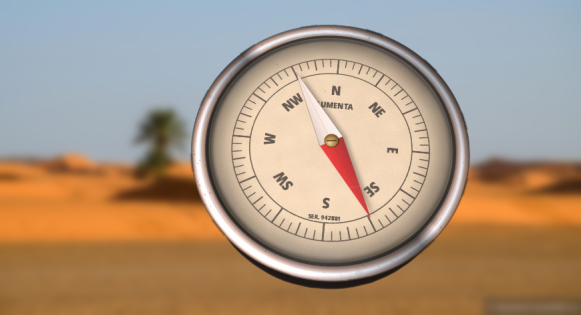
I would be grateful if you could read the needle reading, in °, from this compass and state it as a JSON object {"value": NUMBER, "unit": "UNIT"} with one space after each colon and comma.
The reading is {"value": 150, "unit": "°"}
